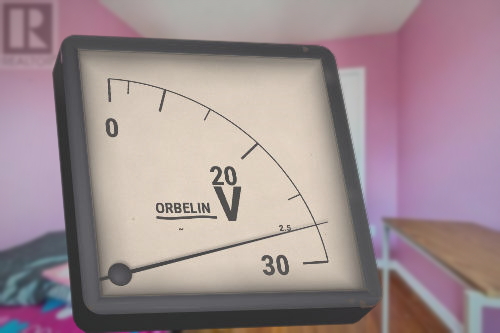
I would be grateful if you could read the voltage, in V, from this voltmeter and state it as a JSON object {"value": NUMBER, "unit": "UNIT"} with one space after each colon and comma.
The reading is {"value": 27.5, "unit": "V"}
